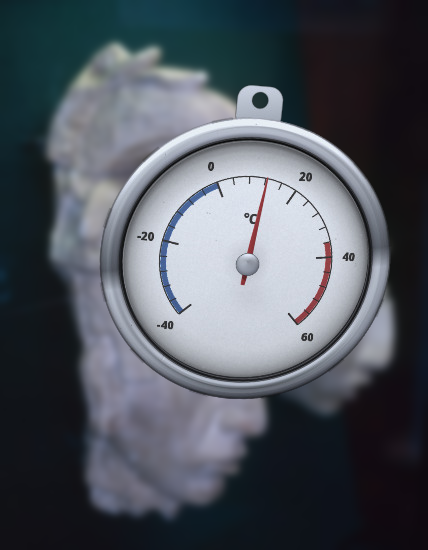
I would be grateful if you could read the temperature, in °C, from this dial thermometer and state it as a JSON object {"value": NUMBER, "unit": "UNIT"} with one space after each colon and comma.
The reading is {"value": 12, "unit": "°C"}
